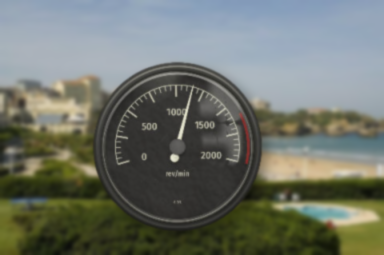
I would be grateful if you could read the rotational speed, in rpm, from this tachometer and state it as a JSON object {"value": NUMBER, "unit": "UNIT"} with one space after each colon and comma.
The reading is {"value": 1150, "unit": "rpm"}
